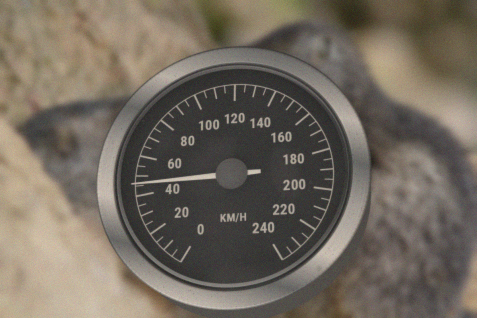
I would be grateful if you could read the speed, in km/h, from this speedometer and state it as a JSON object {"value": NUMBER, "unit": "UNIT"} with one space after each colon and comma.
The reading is {"value": 45, "unit": "km/h"}
